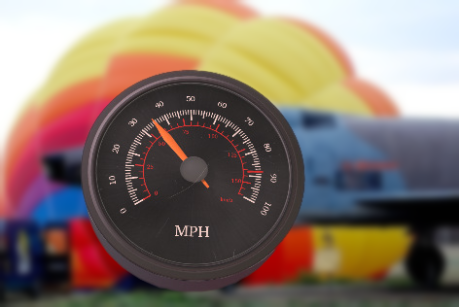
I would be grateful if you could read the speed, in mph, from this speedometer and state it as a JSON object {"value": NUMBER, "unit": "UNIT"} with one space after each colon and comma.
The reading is {"value": 35, "unit": "mph"}
